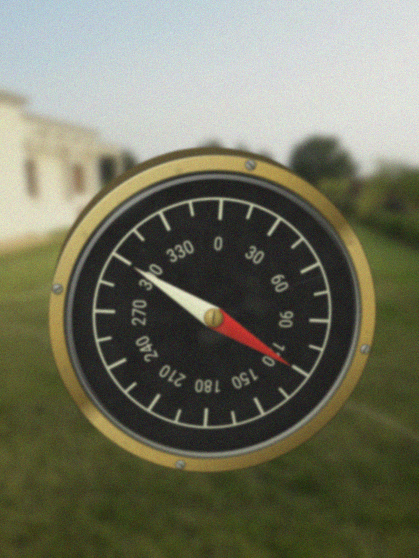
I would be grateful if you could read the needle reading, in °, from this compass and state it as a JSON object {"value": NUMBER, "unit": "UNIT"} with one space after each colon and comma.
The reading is {"value": 120, "unit": "°"}
